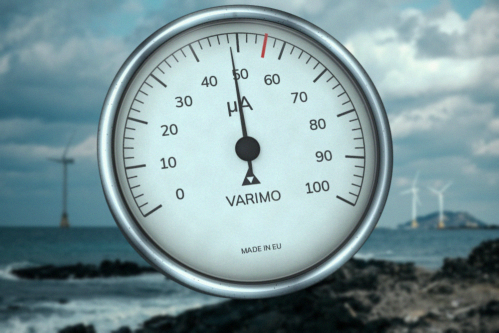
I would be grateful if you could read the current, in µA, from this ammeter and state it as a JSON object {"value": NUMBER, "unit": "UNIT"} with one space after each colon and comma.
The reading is {"value": 48, "unit": "µA"}
